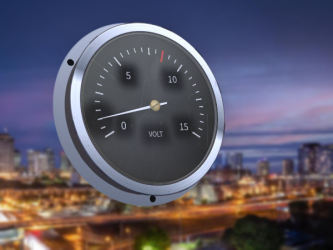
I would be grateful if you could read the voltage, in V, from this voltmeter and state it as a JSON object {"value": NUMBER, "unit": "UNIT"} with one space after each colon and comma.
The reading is {"value": 1, "unit": "V"}
